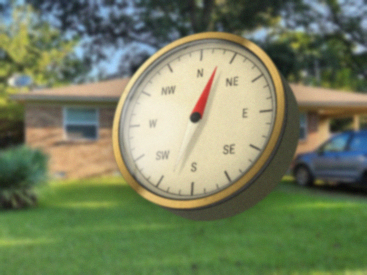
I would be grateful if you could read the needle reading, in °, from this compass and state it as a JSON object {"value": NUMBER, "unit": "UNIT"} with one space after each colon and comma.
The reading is {"value": 20, "unit": "°"}
